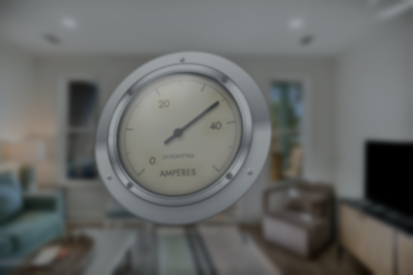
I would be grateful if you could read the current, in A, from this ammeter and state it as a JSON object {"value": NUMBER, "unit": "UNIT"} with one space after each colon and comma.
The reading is {"value": 35, "unit": "A"}
